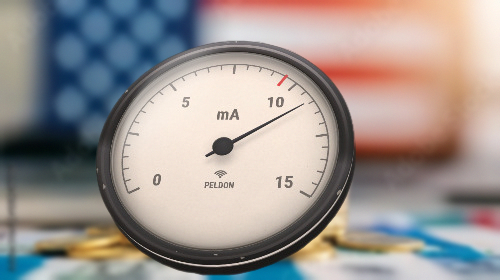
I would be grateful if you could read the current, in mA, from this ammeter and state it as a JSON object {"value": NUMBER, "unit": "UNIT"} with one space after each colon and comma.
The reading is {"value": 11, "unit": "mA"}
